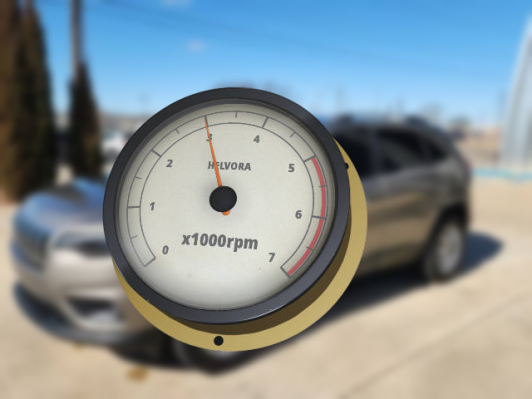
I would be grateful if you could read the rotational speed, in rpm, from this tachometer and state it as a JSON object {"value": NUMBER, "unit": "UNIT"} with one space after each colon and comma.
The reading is {"value": 3000, "unit": "rpm"}
